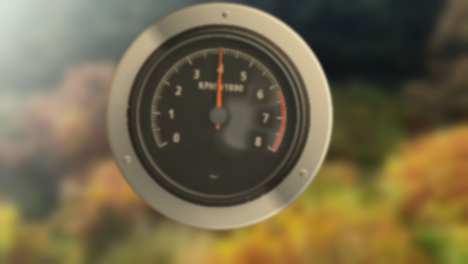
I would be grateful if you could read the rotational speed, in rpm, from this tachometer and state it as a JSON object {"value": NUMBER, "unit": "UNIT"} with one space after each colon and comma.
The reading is {"value": 4000, "unit": "rpm"}
